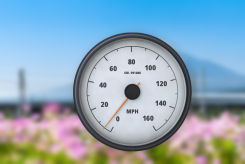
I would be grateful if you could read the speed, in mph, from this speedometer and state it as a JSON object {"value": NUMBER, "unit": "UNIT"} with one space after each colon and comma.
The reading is {"value": 5, "unit": "mph"}
